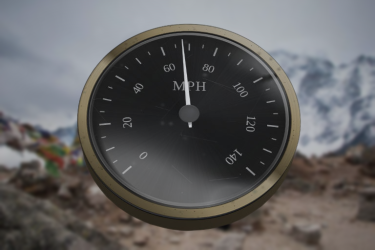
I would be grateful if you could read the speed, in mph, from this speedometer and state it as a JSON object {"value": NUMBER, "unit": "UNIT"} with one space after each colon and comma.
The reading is {"value": 67.5, "unit": "mph"}
